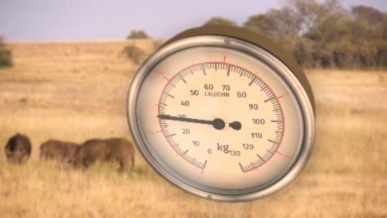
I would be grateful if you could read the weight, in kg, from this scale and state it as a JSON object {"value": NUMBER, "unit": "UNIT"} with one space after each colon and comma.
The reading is {"value": 30, "unit": "kg"}
